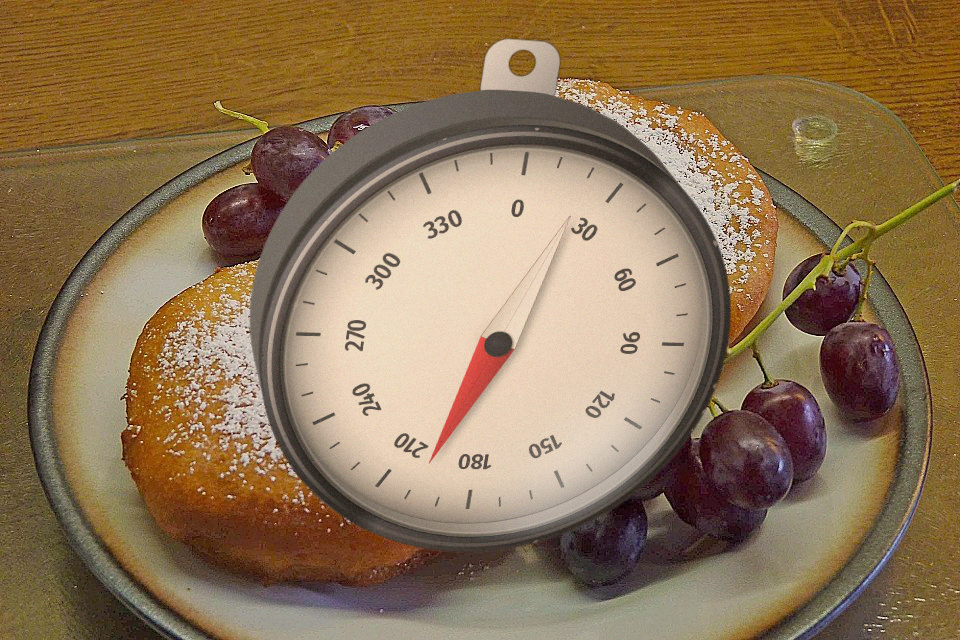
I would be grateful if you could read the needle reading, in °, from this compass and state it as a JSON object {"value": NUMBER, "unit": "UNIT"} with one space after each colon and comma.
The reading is {"value": 200, "unit": "°"}
